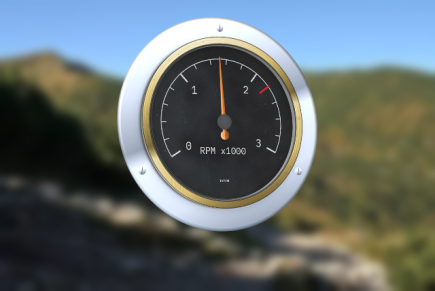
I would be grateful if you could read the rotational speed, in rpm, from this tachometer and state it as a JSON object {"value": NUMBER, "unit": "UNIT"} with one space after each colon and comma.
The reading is {"value": 1500, "unit": "rpm"}
